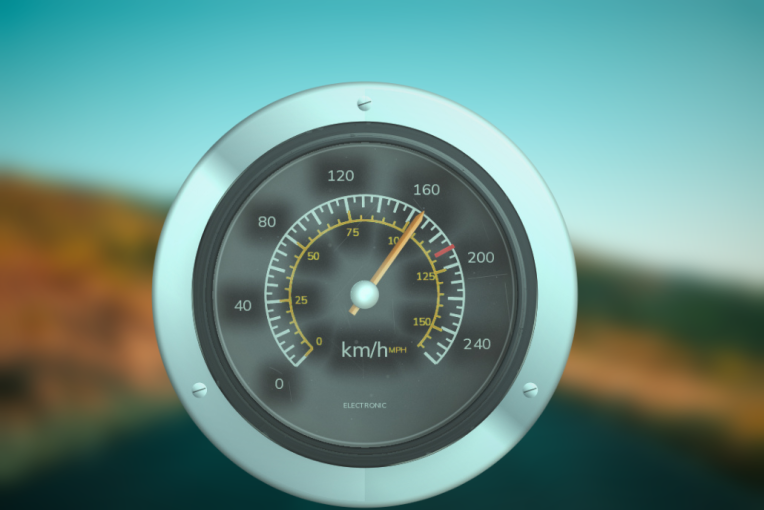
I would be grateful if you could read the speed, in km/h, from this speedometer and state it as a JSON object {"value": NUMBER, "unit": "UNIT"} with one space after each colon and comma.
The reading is {"value": 165, "unit": "km/h"}
